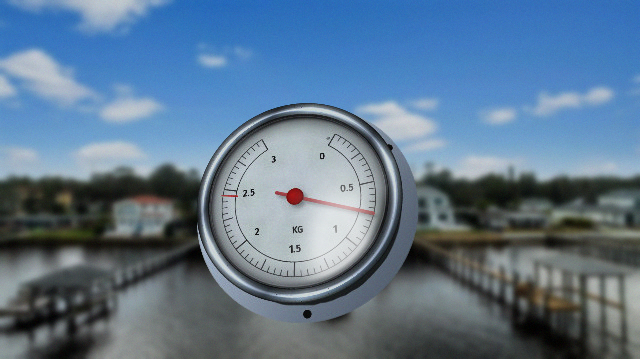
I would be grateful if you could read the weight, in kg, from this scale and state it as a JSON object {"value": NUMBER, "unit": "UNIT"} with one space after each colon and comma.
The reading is {"value": 0.75, "unit": "kg"}
